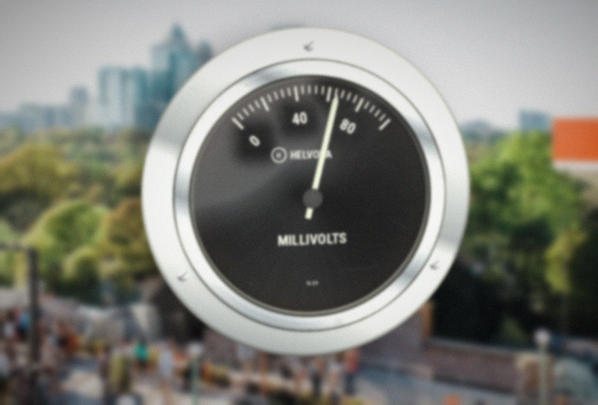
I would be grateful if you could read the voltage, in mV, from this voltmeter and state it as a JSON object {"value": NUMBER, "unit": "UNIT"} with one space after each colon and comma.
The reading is {"value": 64, "unit": "mV"}
